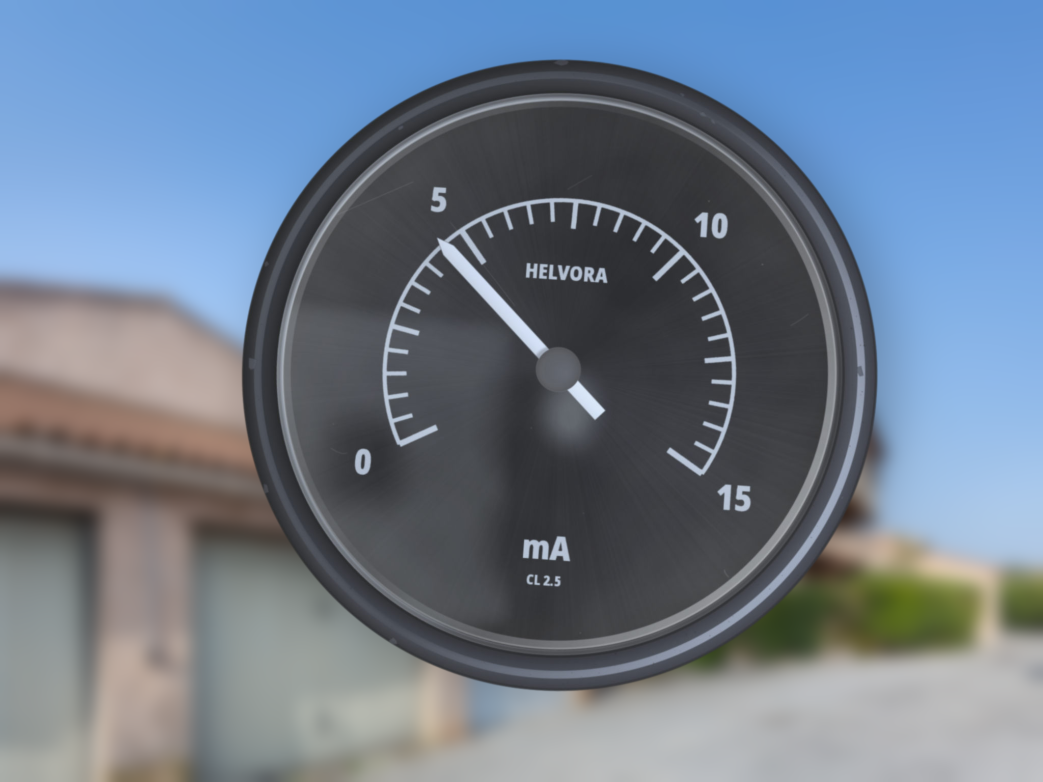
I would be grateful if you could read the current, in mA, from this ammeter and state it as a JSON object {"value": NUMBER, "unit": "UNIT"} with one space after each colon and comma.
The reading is {"value": 4.5, "unit": "mA"}
